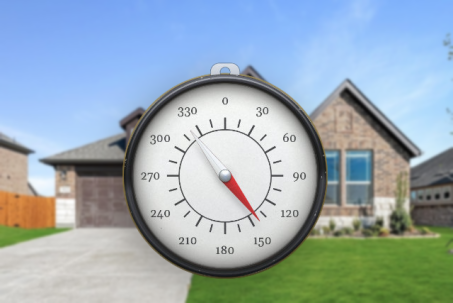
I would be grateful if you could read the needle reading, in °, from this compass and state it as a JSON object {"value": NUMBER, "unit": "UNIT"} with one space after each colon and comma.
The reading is {"value": 142.5, "unit": "°"}
